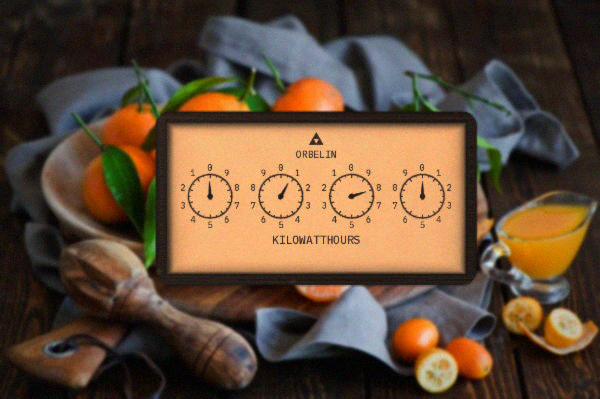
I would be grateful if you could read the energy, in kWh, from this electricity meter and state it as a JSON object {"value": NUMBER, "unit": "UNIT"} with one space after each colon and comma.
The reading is {"value": 80, "unit": "kWh"}
